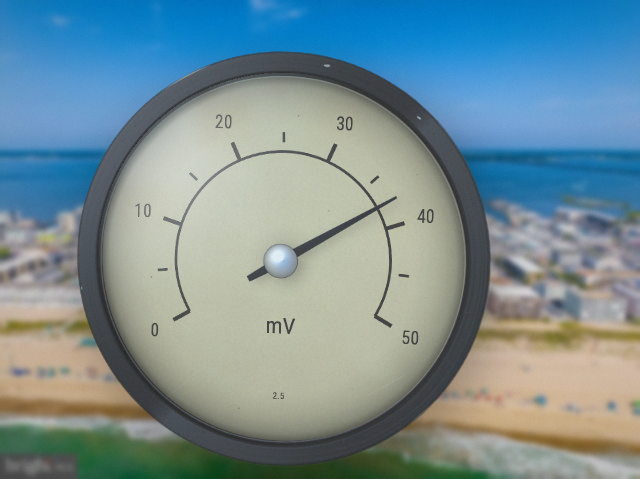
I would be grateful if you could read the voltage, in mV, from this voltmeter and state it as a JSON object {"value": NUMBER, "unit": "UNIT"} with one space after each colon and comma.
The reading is {"value": 37.5, "unit": "mV"}
